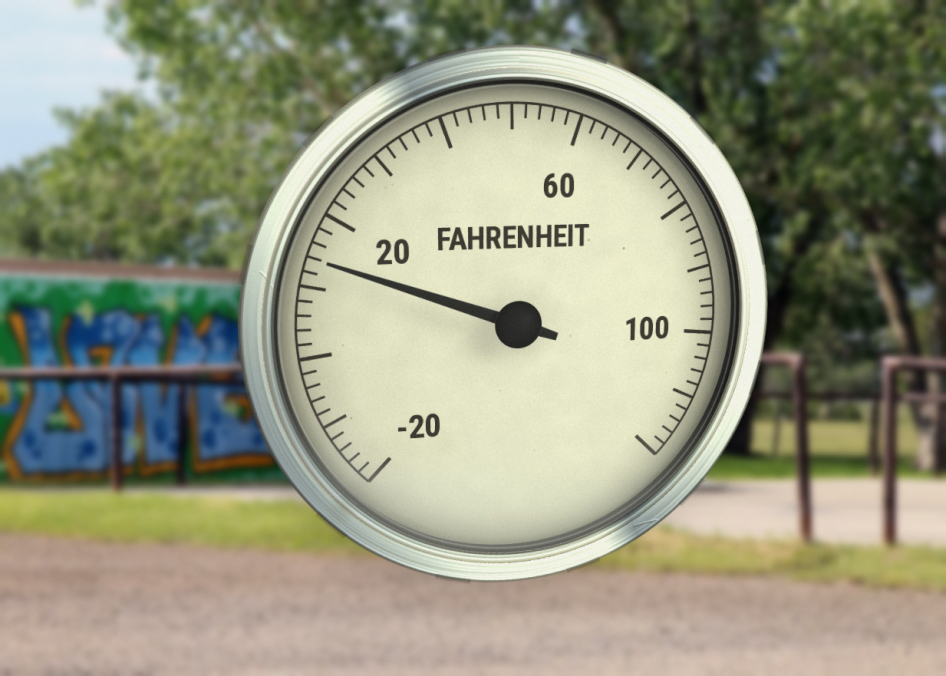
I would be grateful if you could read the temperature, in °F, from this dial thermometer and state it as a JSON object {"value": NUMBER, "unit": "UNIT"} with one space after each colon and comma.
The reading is {"value": 14, "unit": "°F"}
